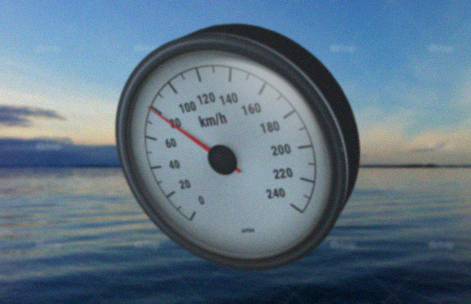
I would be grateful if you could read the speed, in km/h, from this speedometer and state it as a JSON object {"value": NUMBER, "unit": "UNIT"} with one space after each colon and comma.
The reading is {"value": 80, "unit": "km/h"}
